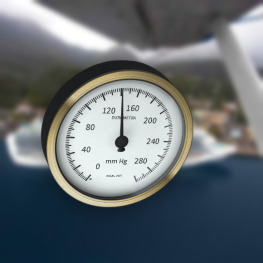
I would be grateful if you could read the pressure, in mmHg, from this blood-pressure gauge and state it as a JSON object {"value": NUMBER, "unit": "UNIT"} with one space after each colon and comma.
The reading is {"value": 140, "unit": "mmHg"}
